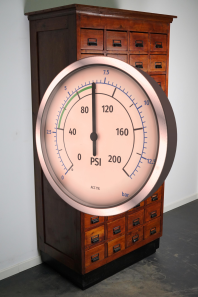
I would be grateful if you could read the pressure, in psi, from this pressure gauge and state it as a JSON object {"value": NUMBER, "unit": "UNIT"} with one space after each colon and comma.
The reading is {"value": 100, "unit": "psi"}
